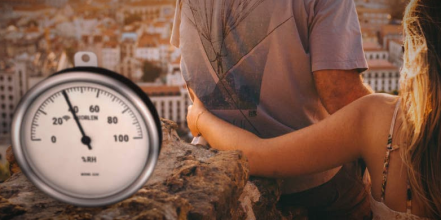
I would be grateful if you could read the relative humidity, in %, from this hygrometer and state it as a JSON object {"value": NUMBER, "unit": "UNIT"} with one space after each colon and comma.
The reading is {"value": 40, "unit": "%"}
